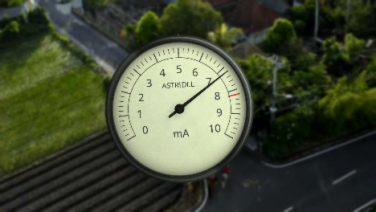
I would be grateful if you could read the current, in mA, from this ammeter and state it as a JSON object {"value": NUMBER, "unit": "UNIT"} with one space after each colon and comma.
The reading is {"value": 7.2, "unit": "mA"}
